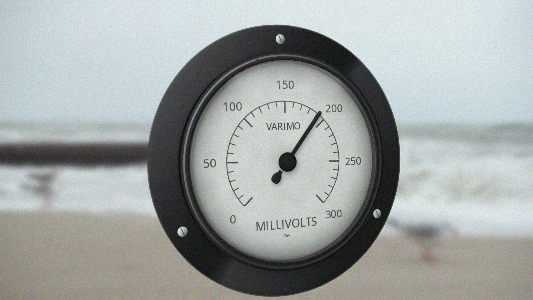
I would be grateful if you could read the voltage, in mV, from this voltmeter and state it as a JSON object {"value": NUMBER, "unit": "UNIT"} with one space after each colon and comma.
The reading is {"value": 190, "unit": "mV"}
